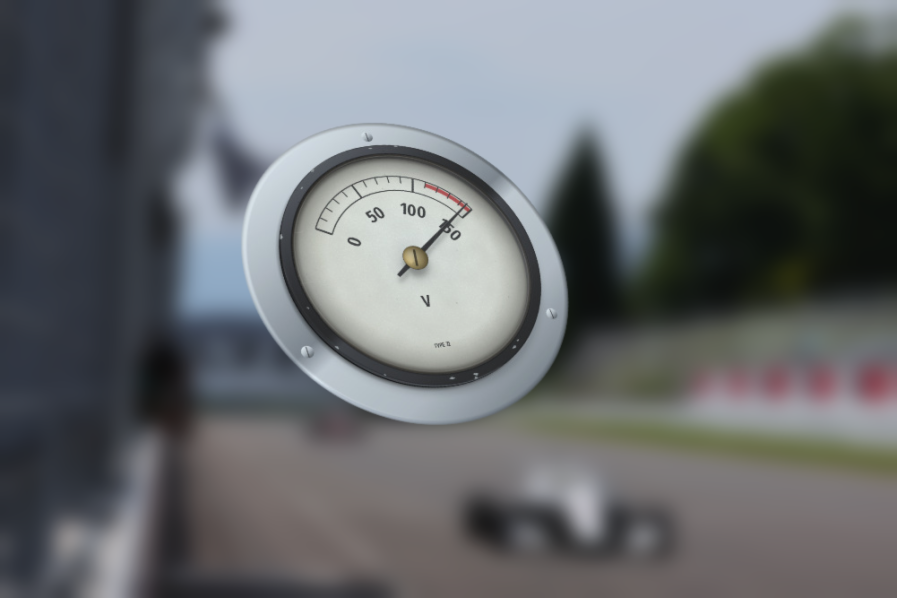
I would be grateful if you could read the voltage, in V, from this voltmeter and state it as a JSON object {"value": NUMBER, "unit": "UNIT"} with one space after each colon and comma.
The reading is {"value": 145, "unit": "V"}
